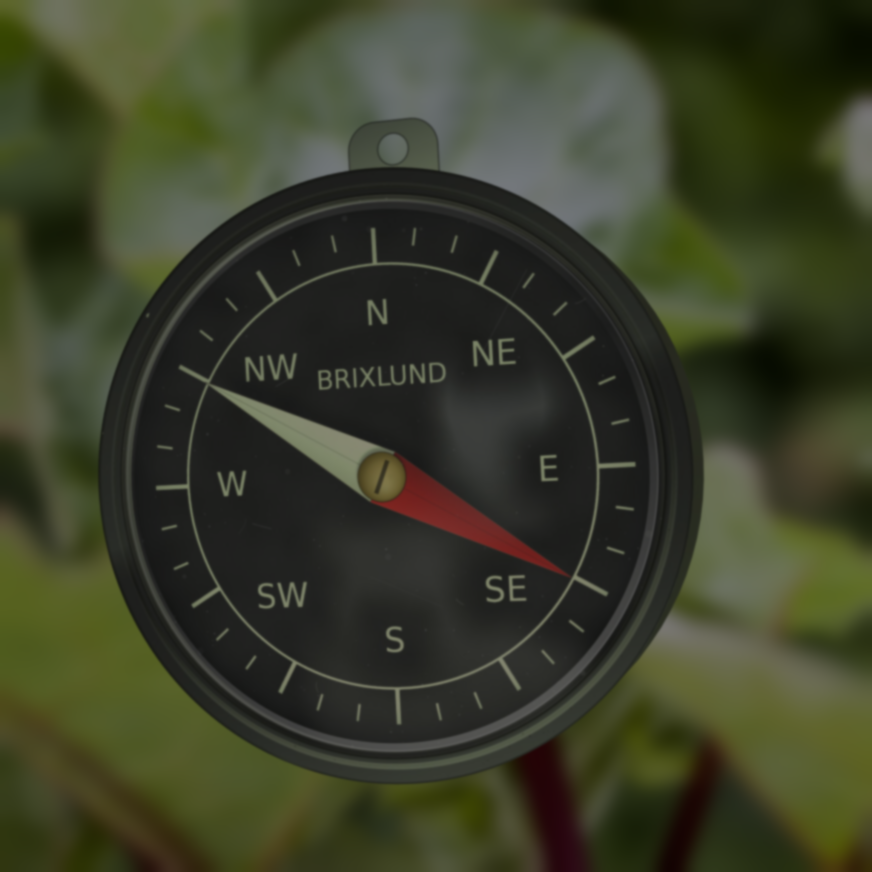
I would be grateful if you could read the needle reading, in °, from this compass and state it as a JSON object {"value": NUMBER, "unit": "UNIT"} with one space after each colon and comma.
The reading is {"value": 120, "unit": "°"}
